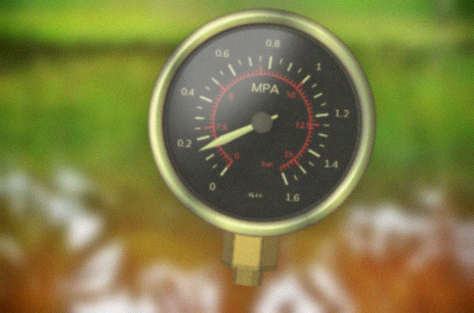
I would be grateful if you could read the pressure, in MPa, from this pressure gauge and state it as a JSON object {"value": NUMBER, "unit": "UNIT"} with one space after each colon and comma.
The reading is {"value": 0.15, "unit": "MPa"}
